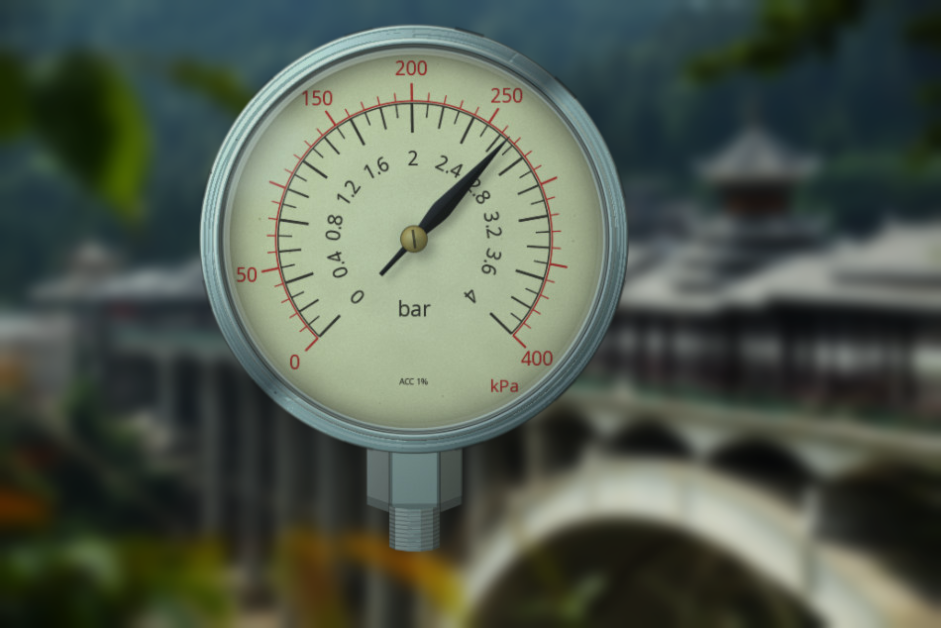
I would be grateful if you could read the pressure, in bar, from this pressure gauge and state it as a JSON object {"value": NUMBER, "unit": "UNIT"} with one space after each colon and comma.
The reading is {"value": 2.65, "unit": "bar"}
